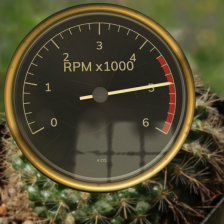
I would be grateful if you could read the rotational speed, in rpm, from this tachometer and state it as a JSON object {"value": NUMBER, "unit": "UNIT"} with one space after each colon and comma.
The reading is {"value": 5000, "unit": "rpm"}
